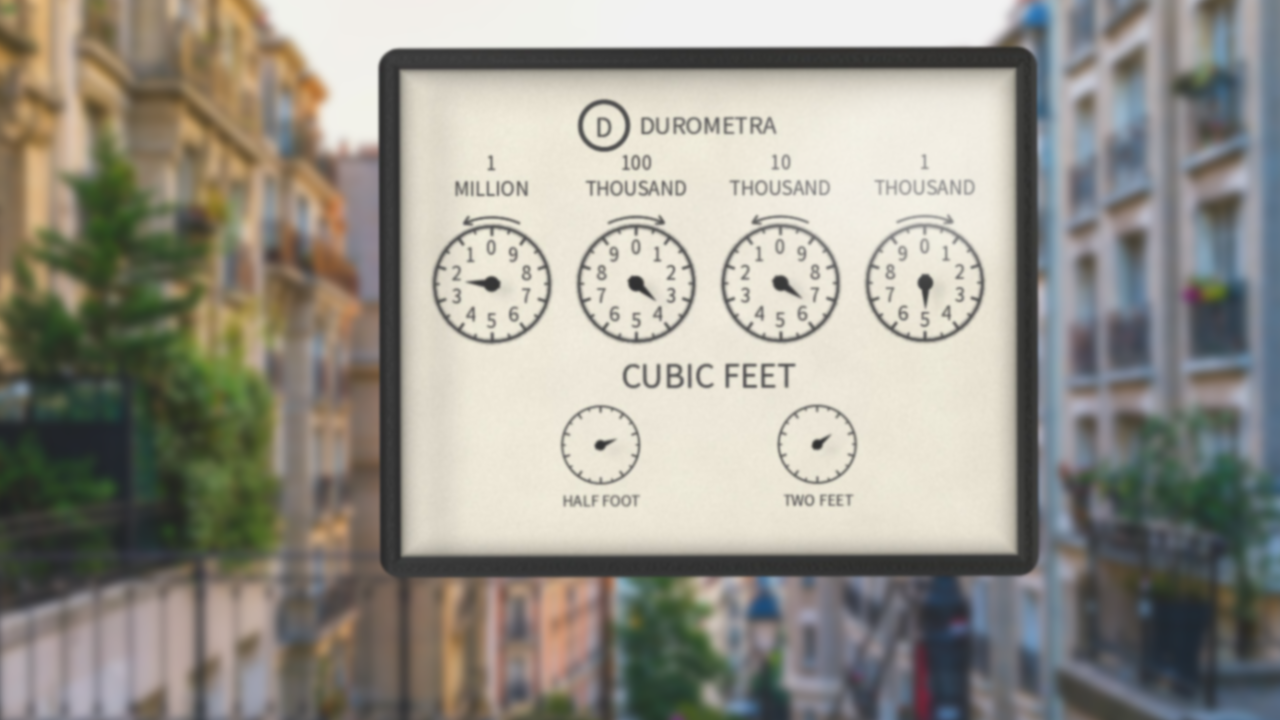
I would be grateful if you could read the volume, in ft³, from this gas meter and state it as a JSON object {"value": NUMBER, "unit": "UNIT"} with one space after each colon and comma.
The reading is {"value": 236500, "unit": "ft³"}
